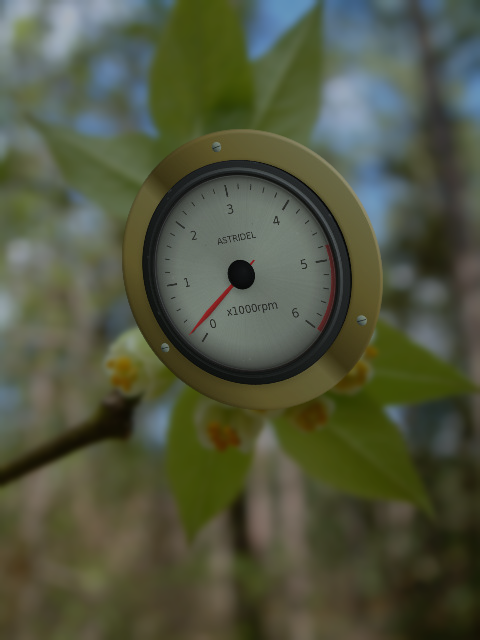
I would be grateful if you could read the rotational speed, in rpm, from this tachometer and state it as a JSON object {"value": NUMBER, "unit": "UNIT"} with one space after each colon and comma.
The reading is {"value": 200, "unit": "rpm"}
